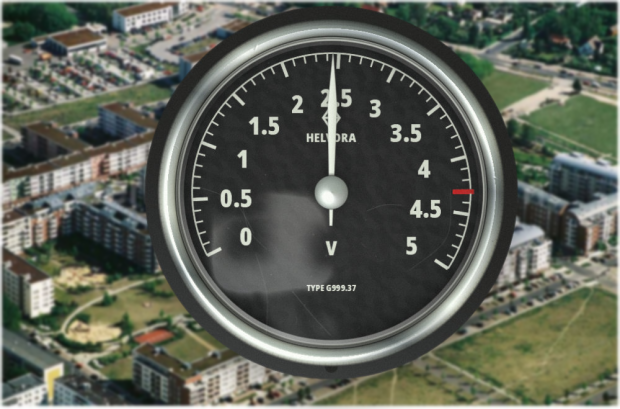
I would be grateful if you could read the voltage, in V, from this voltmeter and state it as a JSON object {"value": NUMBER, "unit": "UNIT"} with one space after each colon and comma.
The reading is {"value": 2.45, "unit": "V"}
